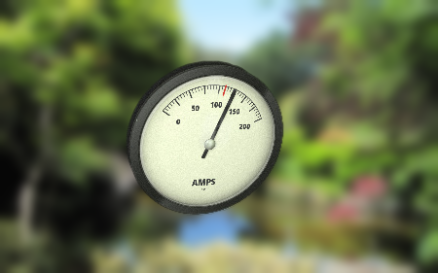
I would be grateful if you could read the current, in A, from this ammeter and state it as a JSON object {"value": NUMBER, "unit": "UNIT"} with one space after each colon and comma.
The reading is {"value": 125, "unit": "A"}
